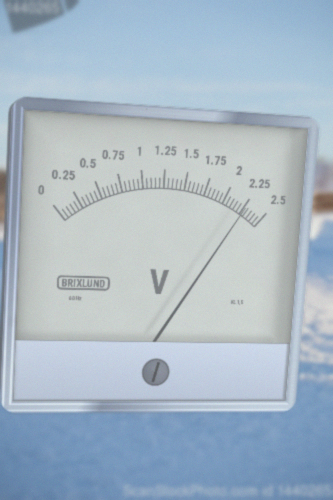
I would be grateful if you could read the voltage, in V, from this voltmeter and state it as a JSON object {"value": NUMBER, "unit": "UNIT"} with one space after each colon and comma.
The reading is {"value": 2.25, "unit": "V"}
